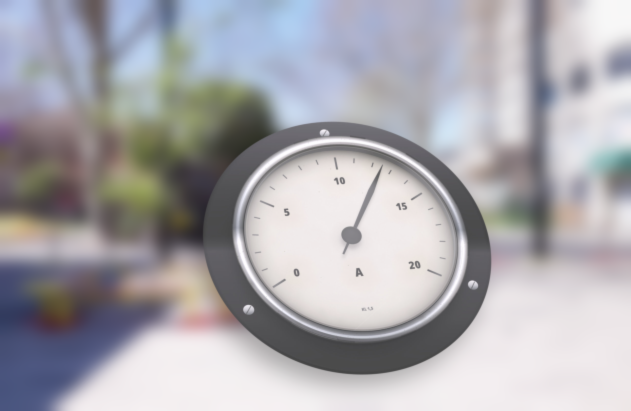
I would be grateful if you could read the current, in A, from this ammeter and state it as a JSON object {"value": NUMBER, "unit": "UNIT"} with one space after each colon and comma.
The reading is {"value": 12.5, "unit": "A"}
